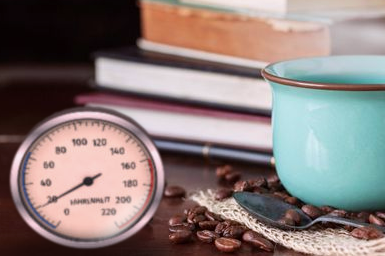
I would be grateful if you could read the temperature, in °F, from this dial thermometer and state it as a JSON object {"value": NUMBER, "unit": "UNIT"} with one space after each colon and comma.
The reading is {"value": 20, "unit": "°F"}
